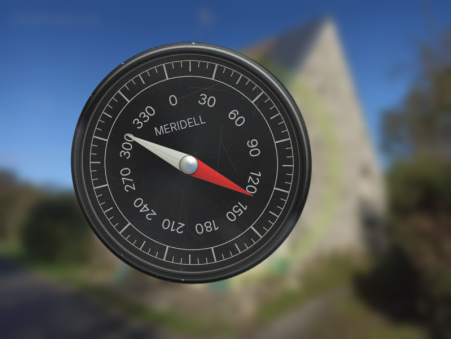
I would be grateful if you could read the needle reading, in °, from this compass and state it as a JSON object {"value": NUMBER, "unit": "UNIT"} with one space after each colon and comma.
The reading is {"value": 130, "unit": "°"}
